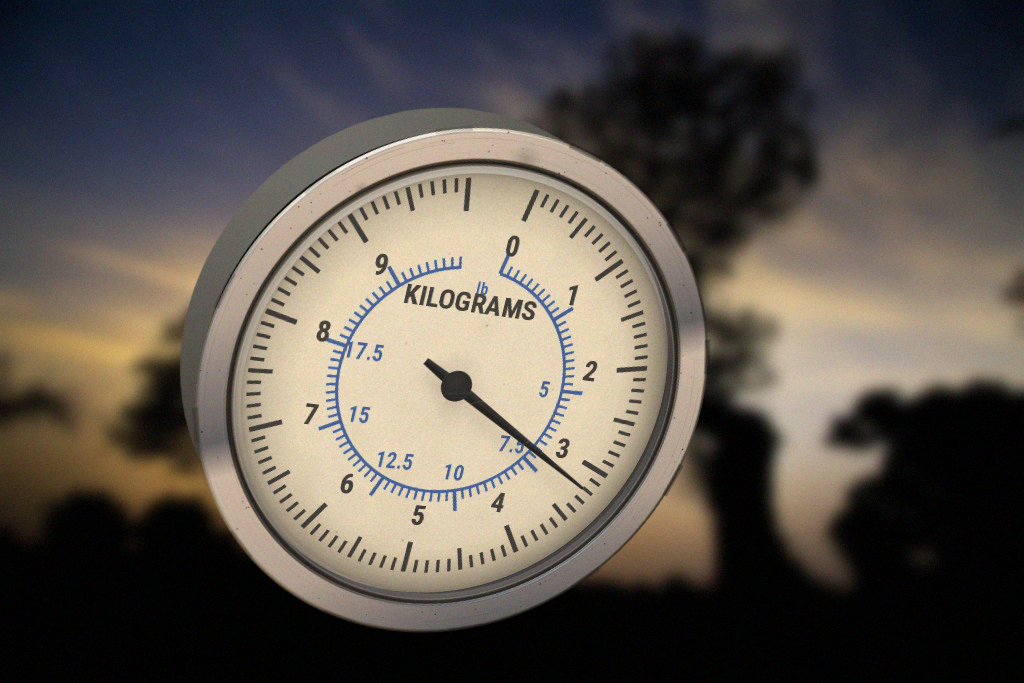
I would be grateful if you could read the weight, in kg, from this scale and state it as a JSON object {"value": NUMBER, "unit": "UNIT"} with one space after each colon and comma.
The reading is {"value": 3.2, "unit": "kg"}
